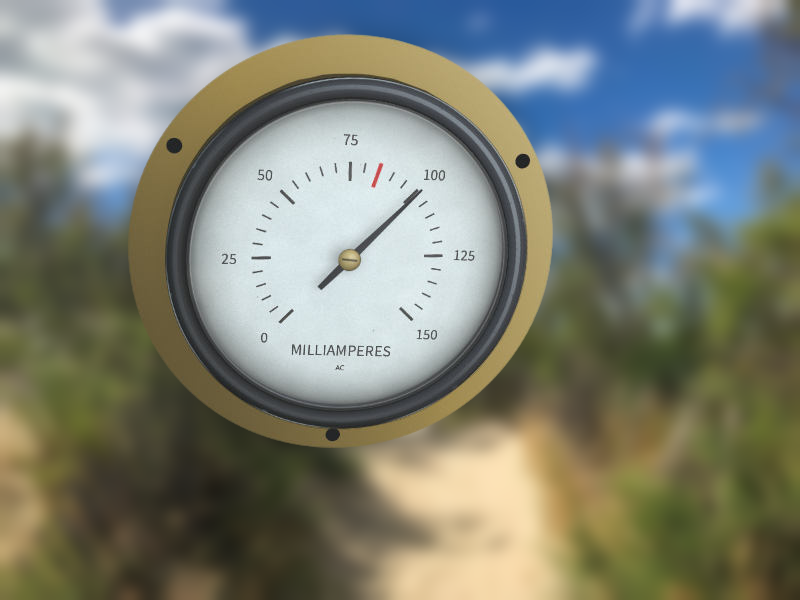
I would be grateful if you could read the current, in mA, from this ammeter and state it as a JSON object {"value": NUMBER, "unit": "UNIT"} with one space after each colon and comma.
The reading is {"value": 100, "unit": "mA"}
